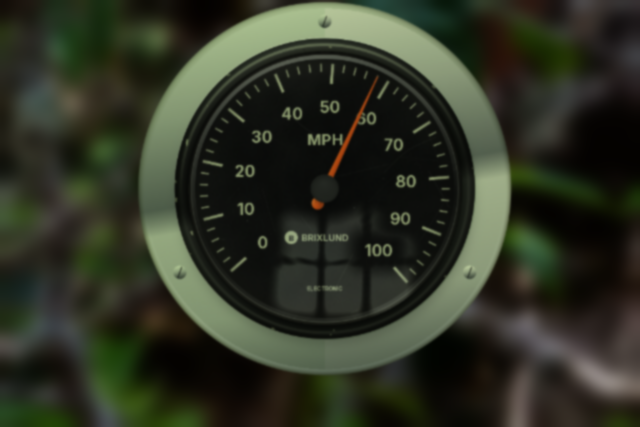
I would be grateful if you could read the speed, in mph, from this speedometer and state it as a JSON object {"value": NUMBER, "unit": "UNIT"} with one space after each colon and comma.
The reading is {"value": 58, "unit": "mph"}
